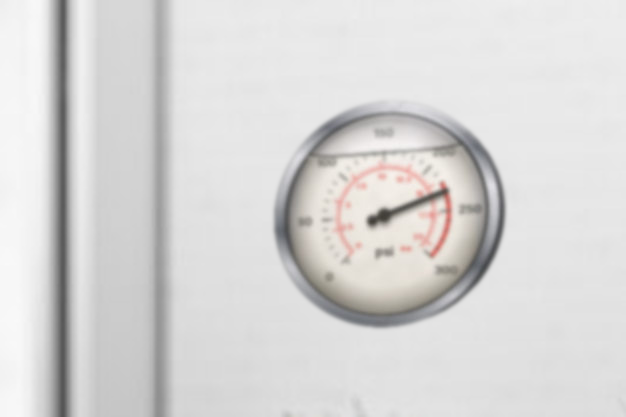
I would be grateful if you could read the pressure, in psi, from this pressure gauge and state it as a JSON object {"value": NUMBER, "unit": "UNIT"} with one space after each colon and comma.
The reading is {"value": 230, "unit": "psi"}
